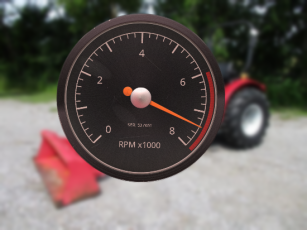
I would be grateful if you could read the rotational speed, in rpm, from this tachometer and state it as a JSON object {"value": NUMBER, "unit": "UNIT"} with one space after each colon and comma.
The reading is {"value": 7400, "unit": "rpm"}
